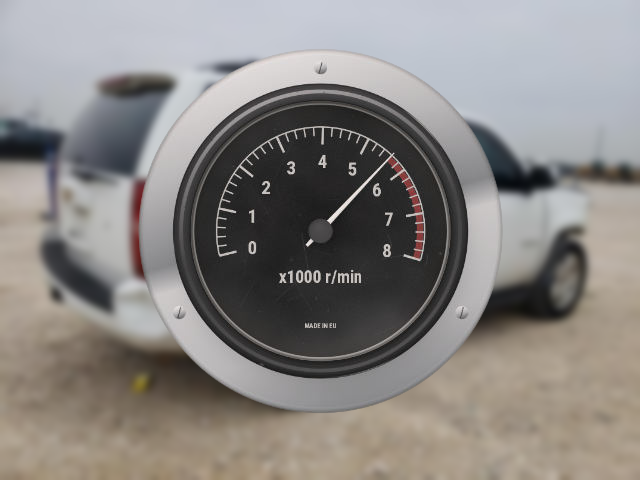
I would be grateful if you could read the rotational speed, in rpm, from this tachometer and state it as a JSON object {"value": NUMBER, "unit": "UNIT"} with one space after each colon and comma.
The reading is {"value": 5600, "unit": "rpm"}
